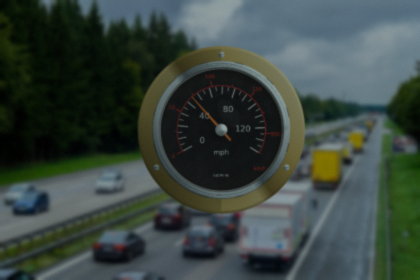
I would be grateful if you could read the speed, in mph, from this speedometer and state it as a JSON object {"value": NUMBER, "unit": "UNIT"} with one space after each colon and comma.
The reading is {"value": 45, "unit": "mph"}
